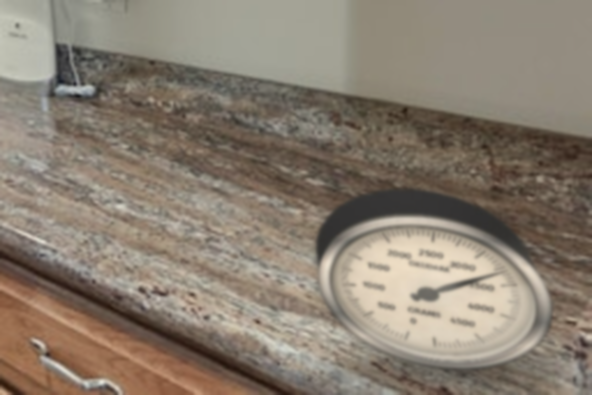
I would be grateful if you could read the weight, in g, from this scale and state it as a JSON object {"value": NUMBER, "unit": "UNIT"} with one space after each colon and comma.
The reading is {"value": 3250, "unit": "g"}
